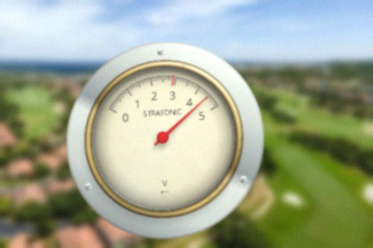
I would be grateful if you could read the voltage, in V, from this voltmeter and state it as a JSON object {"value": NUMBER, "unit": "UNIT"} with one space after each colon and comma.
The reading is {"value": 4.5, "unit": "V"}
